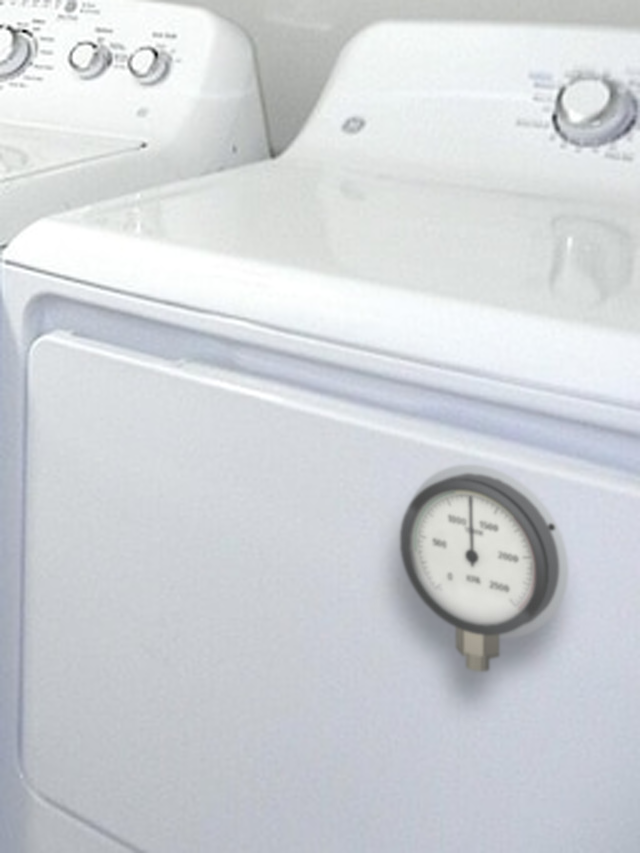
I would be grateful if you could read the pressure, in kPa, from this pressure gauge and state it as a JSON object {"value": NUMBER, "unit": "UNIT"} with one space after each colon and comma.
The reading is {"value": 1250, "unit": "kPa"}
